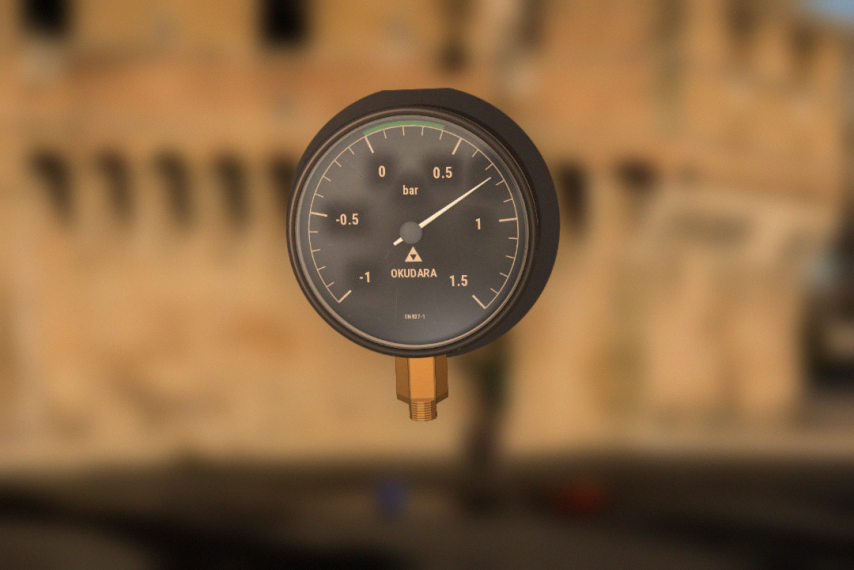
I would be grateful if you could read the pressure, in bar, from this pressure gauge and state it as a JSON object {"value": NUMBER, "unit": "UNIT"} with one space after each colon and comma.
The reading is {"value": 0.75, "unit": "bar"}
